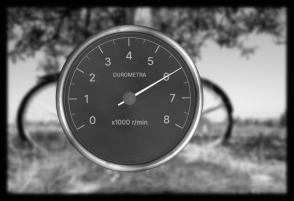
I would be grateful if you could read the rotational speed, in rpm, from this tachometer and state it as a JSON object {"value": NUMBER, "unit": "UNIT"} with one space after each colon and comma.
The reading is {"value": 6000, "unit": "rpm"}
